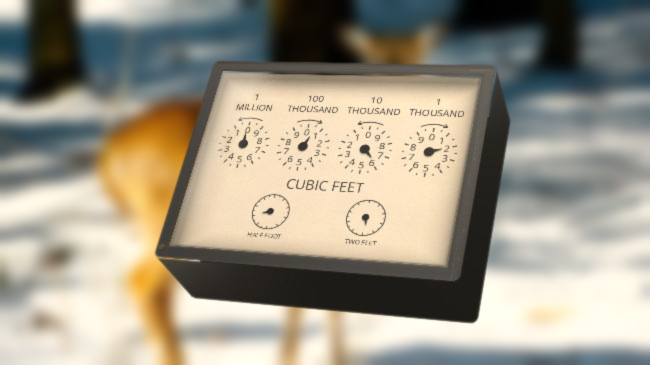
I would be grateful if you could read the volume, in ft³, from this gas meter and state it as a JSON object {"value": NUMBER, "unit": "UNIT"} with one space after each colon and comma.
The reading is {"value": 6200, "unit": "ft³"}
